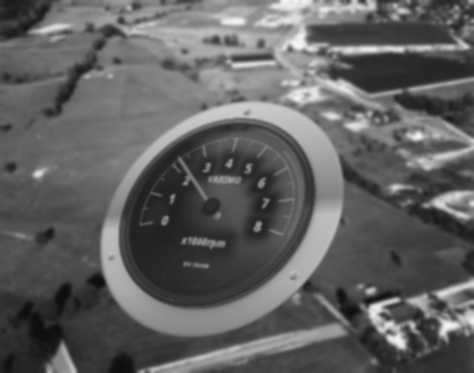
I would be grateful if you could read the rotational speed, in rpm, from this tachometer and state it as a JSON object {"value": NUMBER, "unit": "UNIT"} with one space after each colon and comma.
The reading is {"value": 2250, "unit": "rpm"}
